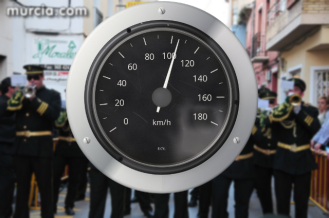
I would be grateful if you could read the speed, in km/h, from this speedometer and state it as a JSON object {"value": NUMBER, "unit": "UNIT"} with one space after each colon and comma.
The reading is {"value": 105, "unit": "km/h"}
